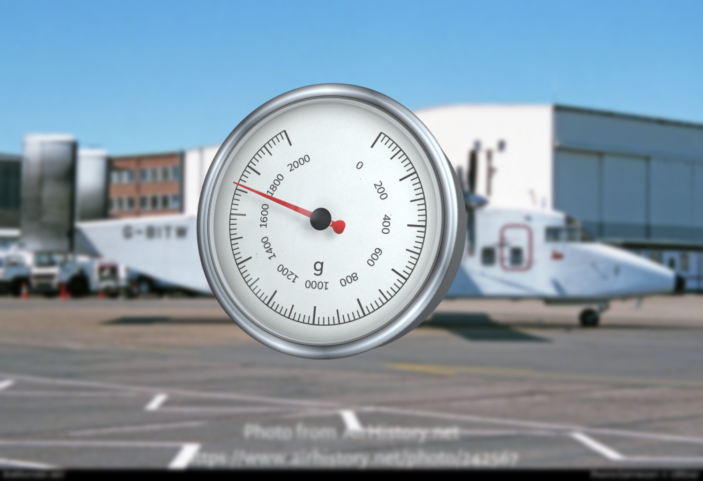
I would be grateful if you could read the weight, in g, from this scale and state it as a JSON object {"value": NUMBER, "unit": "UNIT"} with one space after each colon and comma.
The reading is {"value": 1720, "unit": "g"}
